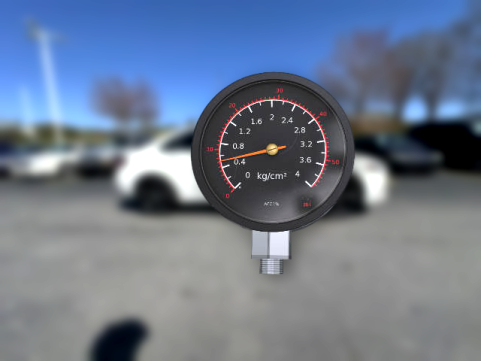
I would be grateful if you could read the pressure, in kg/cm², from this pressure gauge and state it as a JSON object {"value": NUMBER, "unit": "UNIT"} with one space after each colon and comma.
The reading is {"value": 0.5, "unit": "kg/cm²"}
